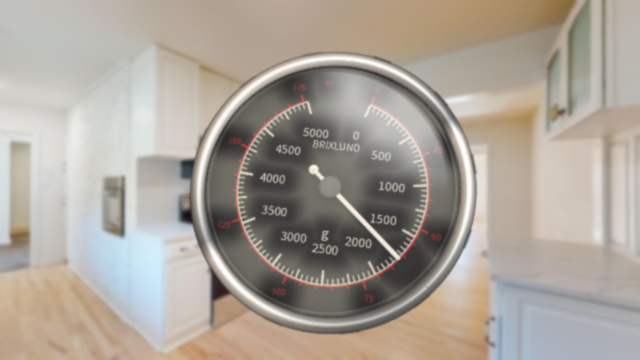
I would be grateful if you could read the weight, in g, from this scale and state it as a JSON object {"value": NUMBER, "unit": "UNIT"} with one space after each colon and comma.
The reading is {"value": 1750, "unit": "g"}
